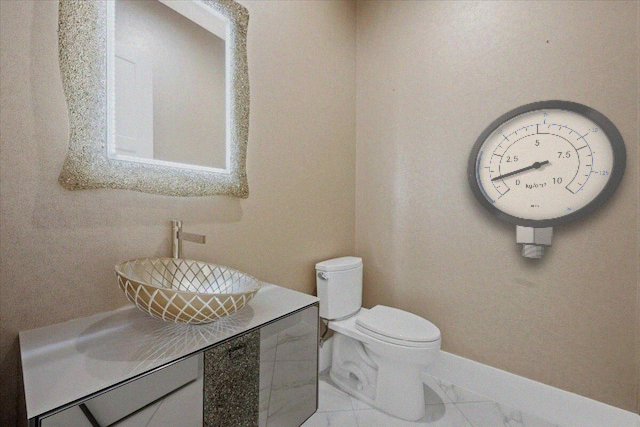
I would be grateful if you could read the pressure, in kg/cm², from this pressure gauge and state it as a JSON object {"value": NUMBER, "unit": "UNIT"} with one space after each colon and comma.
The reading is {"value": 1, "unit": "kg/cm²"}
